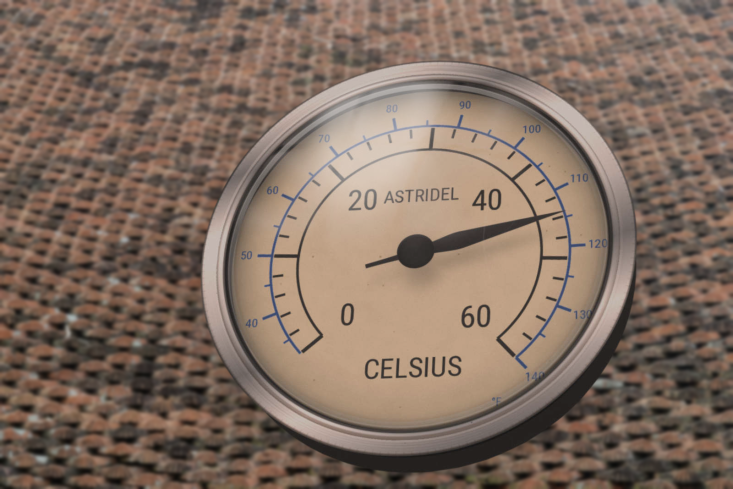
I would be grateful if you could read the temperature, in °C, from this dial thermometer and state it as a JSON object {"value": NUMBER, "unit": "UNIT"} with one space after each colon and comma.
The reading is {"value": 46, "unit": "°C"}
